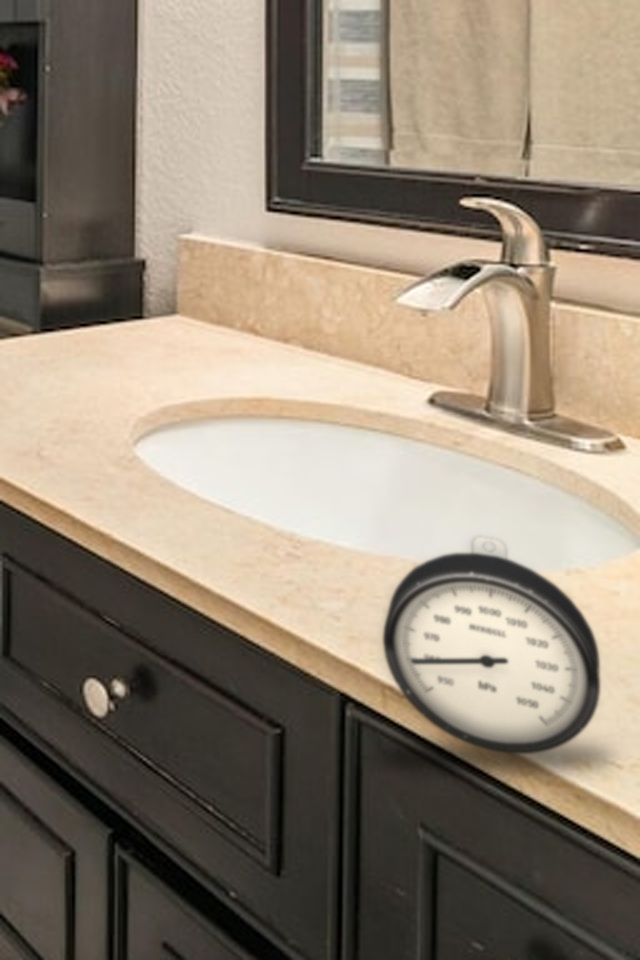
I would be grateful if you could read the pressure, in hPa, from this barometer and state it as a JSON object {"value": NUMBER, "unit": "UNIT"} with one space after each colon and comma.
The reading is {"value": 960, "unit": "hPa"}
